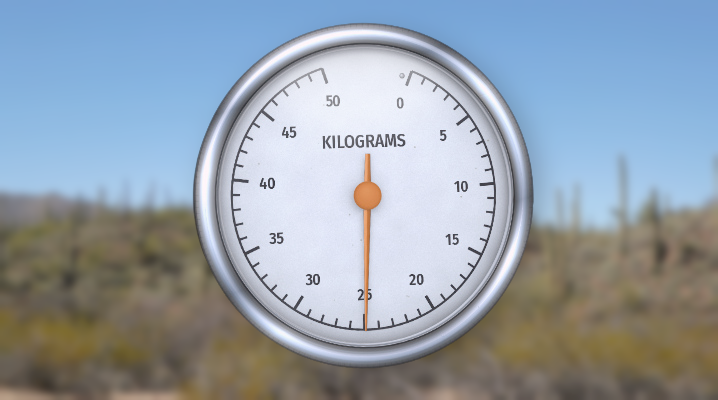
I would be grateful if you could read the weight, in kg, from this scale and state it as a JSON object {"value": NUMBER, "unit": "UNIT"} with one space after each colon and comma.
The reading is {"value": 25, "unit": "kg"}
